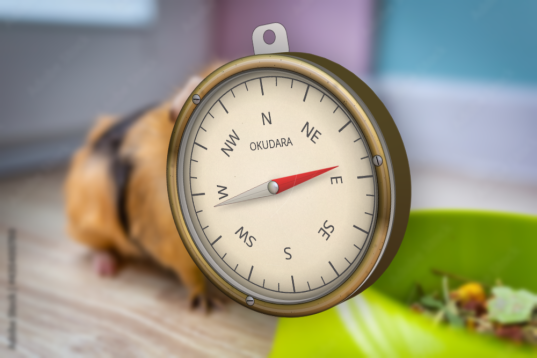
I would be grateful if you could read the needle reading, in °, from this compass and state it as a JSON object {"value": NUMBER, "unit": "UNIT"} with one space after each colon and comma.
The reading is {"value": 80, "unit": "°"}
